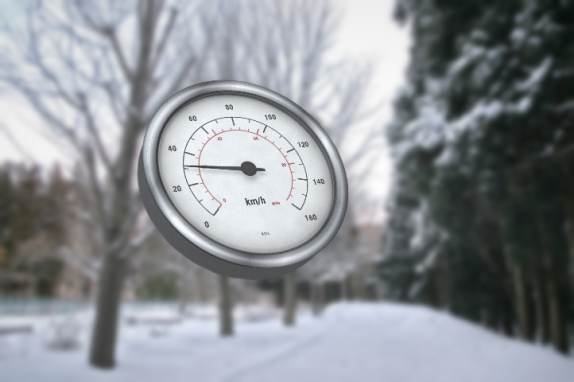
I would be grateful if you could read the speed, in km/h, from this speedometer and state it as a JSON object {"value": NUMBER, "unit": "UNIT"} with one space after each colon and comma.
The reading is {"value": 30, "unit": "km/h"}
